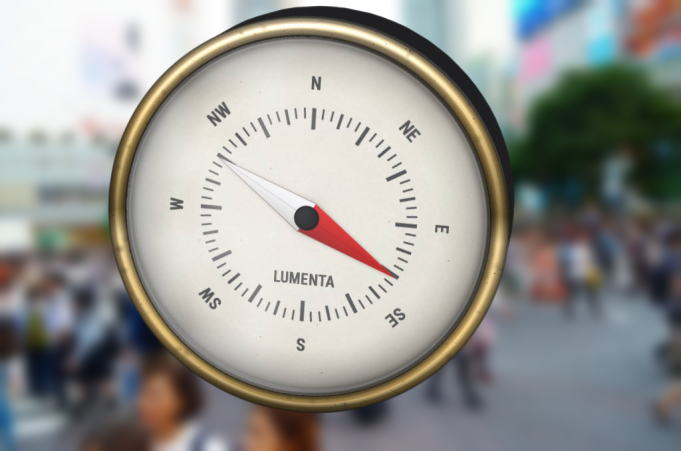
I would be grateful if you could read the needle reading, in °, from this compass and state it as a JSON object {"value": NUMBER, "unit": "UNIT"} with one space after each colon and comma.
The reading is {"value": 120, "unit": "°"}
